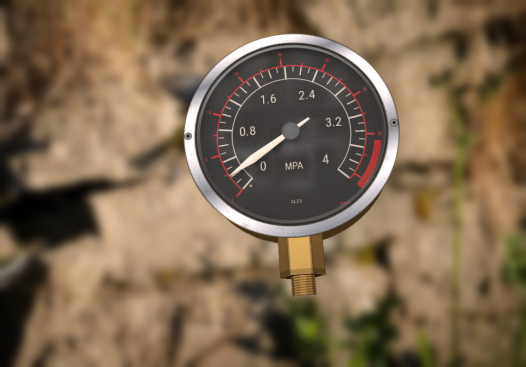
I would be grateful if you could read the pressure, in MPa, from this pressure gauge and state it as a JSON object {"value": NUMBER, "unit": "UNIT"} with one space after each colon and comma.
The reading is {"value": 0.2, "unit": "MPa"}
